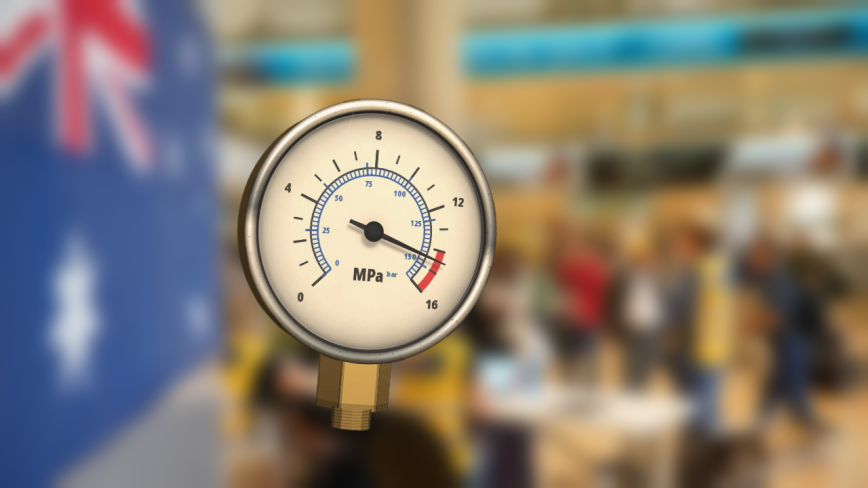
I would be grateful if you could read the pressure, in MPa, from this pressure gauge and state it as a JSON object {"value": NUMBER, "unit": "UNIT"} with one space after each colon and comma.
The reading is {"value": 14.5, "unit": "MPa"}
